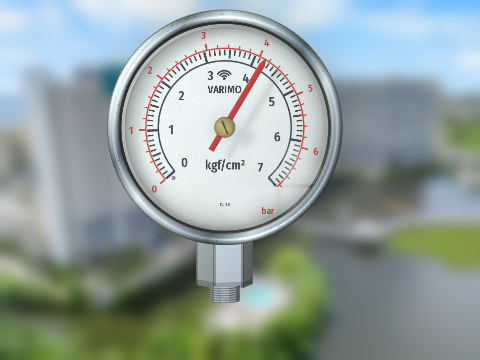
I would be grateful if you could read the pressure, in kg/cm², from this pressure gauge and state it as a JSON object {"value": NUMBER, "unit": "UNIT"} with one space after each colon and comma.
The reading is {"value": 4.2, "unit": "kg/cm²"}
